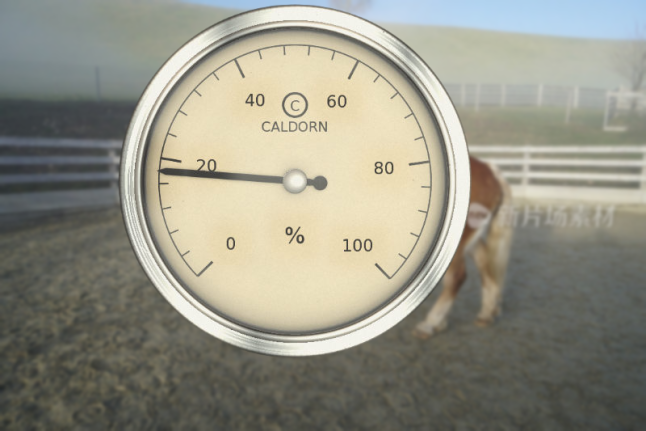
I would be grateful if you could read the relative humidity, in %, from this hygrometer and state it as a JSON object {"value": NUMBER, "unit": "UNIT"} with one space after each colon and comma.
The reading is {"value": 18, "unit": "%"}
